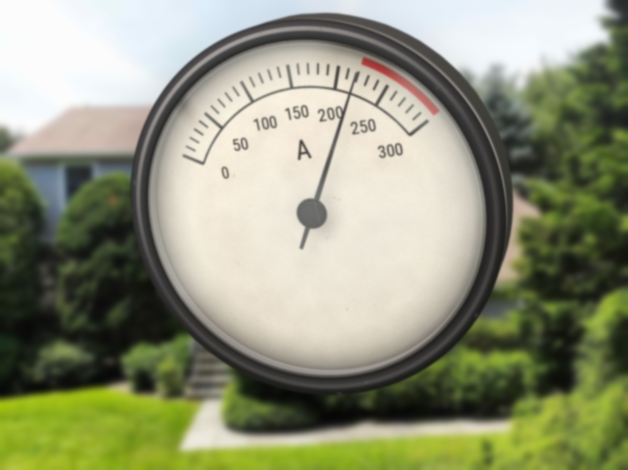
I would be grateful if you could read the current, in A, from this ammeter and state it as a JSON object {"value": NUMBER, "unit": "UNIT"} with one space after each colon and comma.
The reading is {"value": 220, "unit": "A"}
